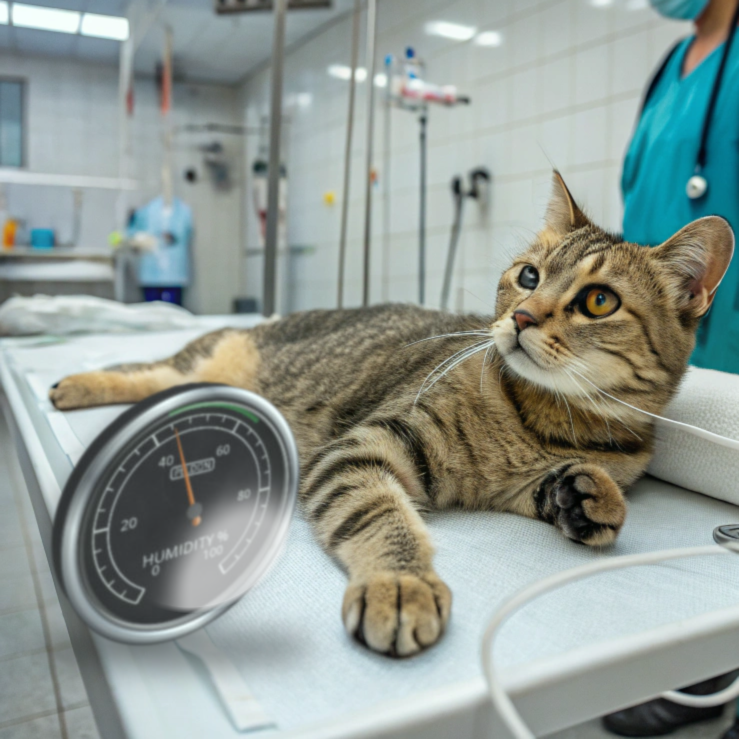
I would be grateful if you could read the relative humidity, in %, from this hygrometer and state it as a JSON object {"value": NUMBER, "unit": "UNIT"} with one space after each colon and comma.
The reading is {"value": 44, "unit": "%"}
